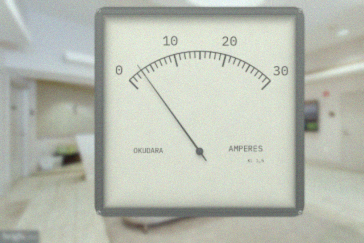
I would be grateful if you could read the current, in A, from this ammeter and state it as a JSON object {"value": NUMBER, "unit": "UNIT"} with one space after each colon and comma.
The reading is {"value": 3, "unit": "A"}
